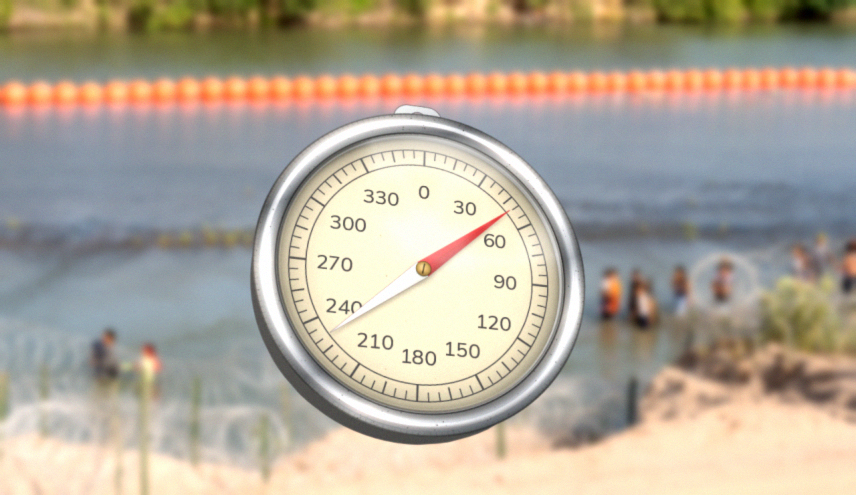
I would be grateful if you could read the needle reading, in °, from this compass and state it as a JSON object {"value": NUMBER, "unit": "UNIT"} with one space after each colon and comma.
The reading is {"value": 50, "unit": "°"}
